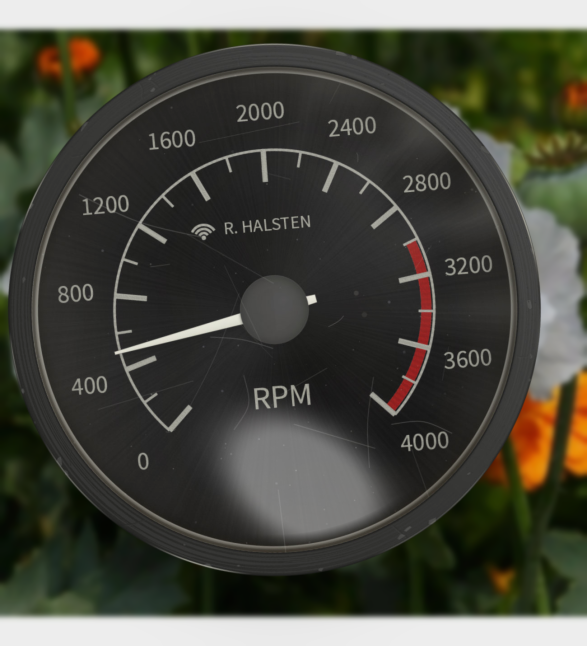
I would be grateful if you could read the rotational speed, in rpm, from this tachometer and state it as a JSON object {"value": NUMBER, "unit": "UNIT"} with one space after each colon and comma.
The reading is {"value": 500, "unit": "rpm"}
